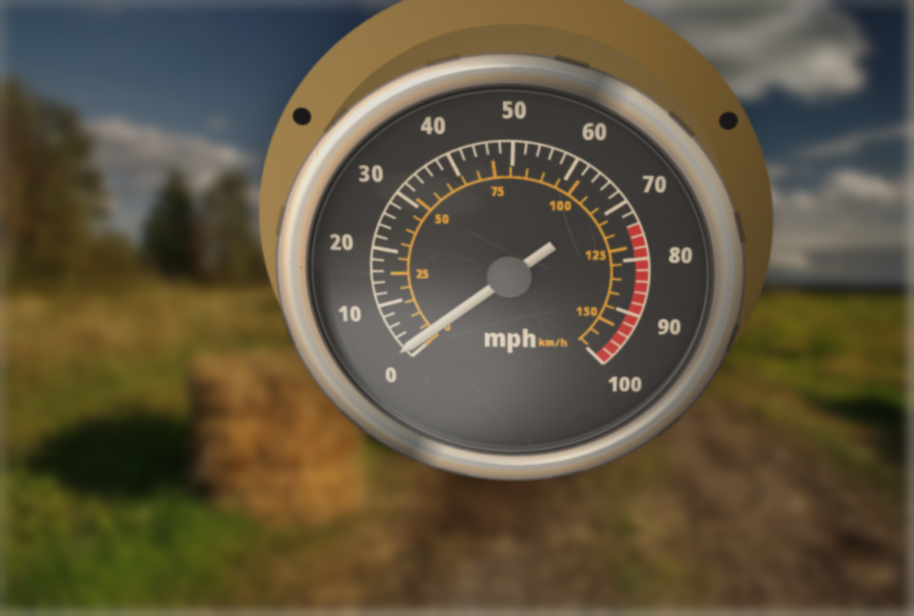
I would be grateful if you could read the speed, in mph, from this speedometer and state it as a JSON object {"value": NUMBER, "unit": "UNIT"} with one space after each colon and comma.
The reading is {"value": 2, "unit": "mph"}
